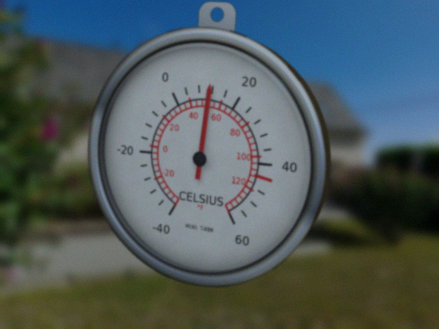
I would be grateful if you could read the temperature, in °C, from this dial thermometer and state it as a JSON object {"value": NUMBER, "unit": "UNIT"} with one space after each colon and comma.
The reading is {"value": 12, "unit": "°C"}
